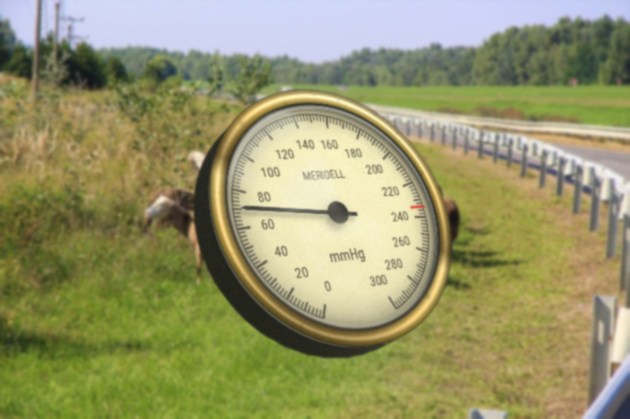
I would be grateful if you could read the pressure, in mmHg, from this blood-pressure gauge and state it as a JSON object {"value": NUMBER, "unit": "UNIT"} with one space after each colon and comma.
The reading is {"value": 70, "unit": "mmHg"}
